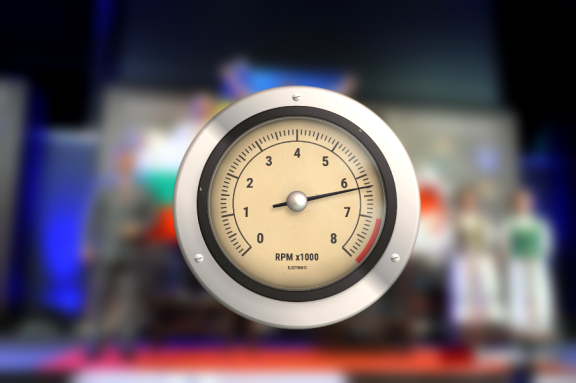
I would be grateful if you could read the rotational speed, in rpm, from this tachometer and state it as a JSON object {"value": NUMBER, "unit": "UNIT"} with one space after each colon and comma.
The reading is {"value": 6300, "unit": "rpm"}
